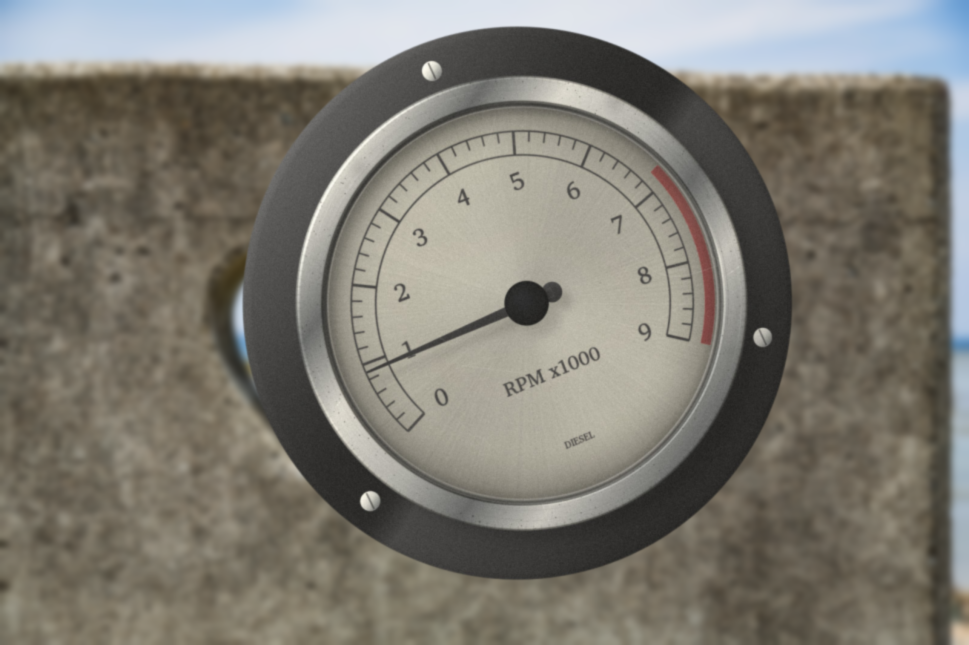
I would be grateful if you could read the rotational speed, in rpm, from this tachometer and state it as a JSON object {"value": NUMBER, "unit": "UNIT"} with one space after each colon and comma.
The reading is {"value": 900, "unit": "rpm"}
